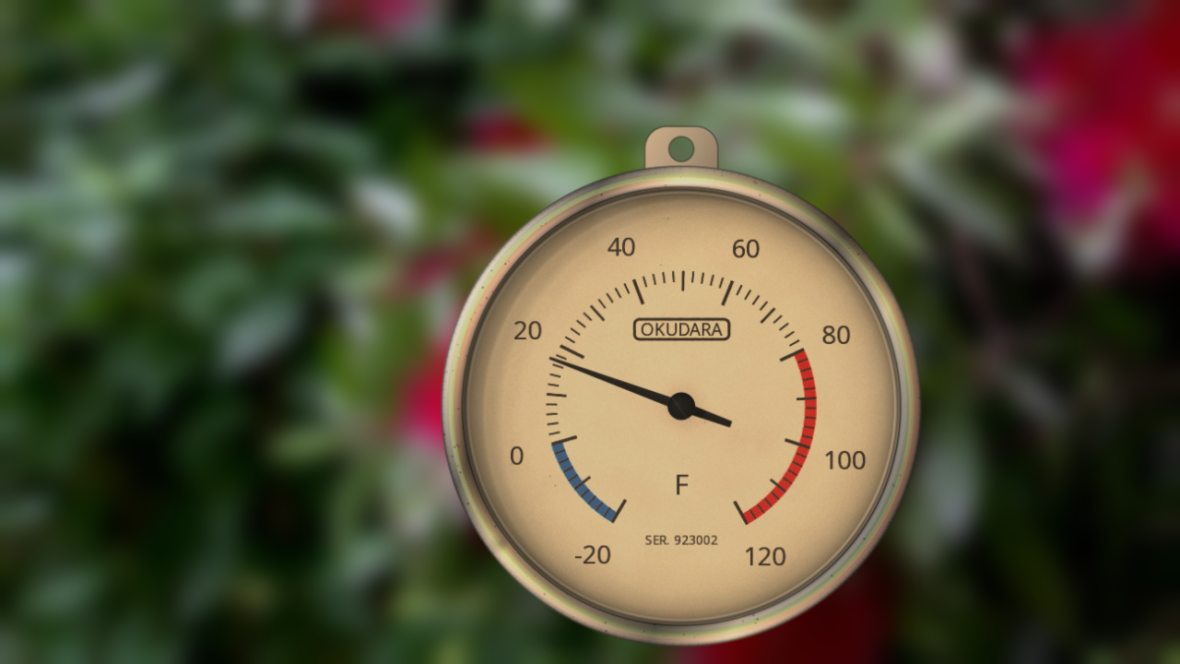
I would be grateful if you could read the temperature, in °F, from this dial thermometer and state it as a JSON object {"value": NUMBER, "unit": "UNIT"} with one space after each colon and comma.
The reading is {"value": 17, "unit": "°F"}
